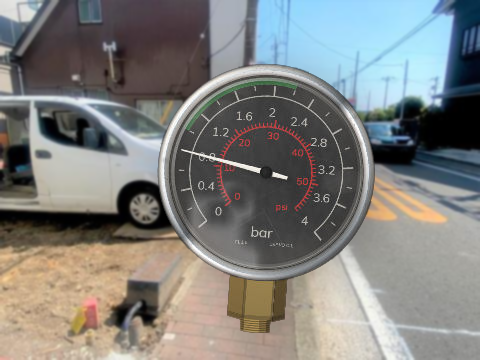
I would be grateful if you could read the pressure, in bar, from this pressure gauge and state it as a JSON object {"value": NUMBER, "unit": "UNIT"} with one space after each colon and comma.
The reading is {"value": 0.8, "unit": "bar"}
